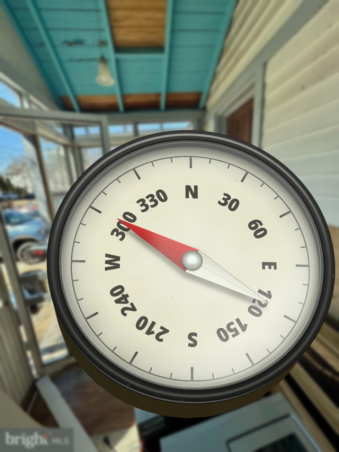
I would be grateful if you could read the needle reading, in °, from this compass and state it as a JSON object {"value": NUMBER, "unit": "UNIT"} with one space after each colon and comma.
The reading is {"value": 300, "unit": "°"}
